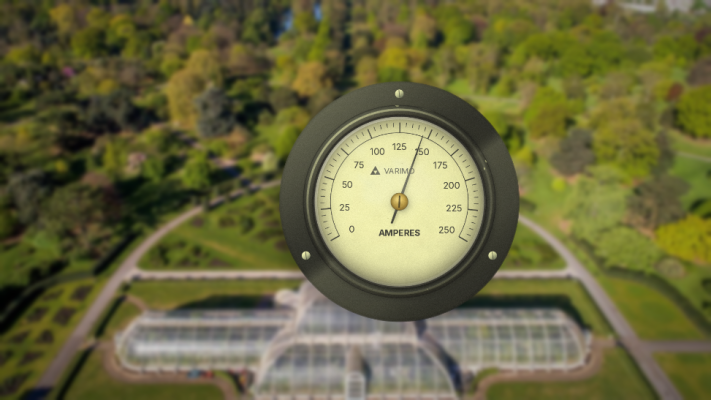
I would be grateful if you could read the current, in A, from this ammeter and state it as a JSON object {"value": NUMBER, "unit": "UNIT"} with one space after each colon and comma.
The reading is {"value": 145, "unit": "A"}
